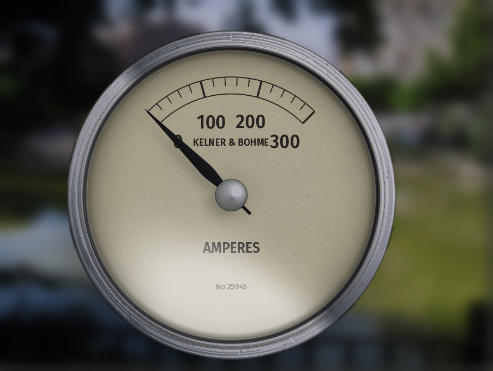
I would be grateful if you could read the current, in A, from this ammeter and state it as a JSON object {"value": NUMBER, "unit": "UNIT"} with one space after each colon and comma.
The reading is {"value": 0, "unit": "A"}
